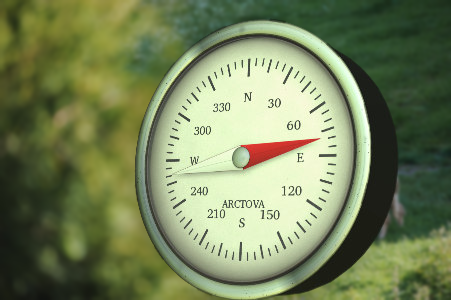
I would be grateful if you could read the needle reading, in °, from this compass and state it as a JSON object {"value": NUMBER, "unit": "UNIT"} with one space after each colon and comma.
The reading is {"value": 80, "unit": "°"}
